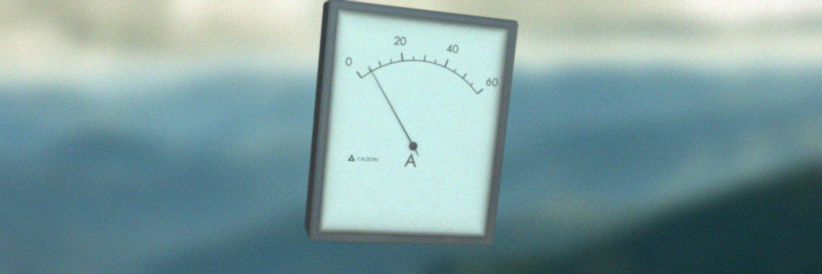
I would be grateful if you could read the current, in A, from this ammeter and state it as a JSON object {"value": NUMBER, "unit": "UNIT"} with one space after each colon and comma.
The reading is {"value": 5, "unit": "A"}
